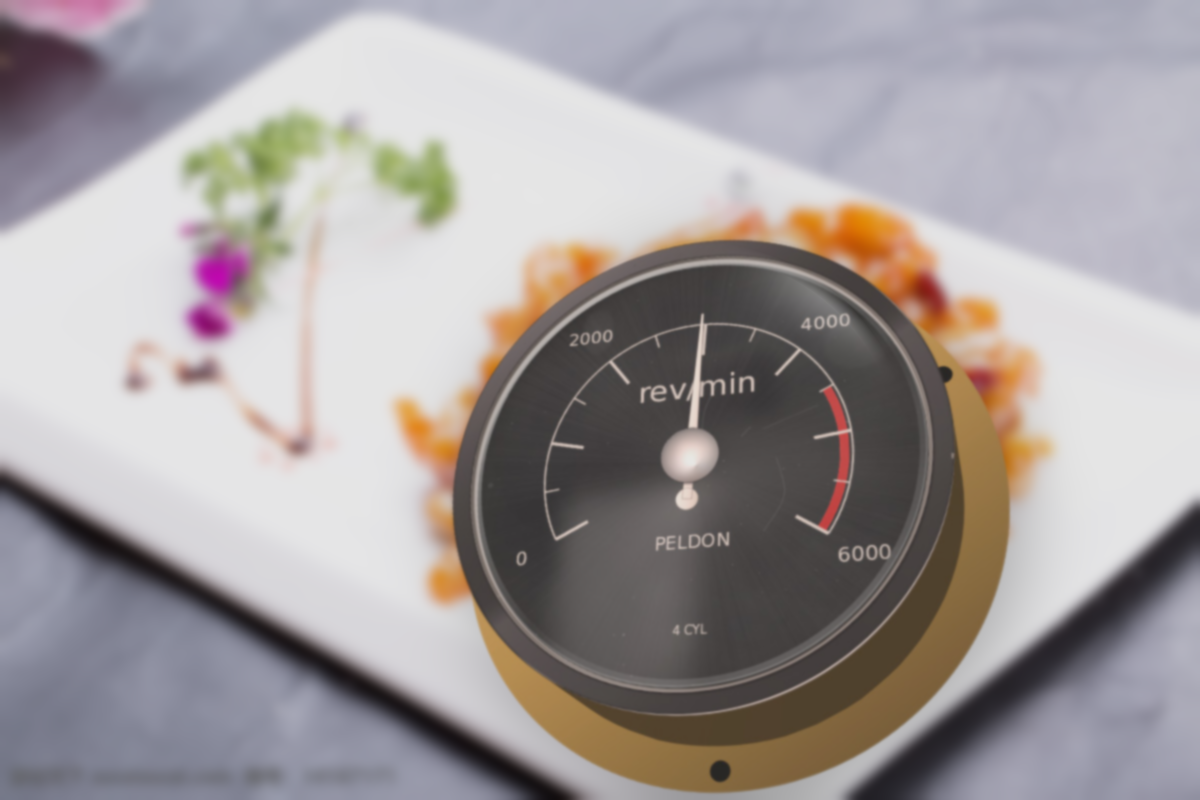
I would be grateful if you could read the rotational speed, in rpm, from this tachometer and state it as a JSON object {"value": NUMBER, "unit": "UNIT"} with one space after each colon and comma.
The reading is {"value": 3000, "unit": "rpm"}
